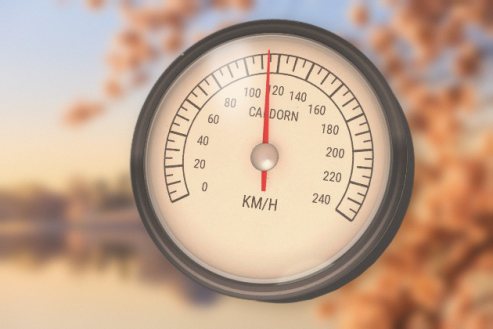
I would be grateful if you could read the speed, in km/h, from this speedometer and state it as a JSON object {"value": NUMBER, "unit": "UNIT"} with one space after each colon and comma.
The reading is {"value": 115, "unit": "km/h"}
